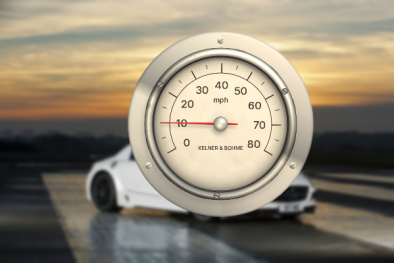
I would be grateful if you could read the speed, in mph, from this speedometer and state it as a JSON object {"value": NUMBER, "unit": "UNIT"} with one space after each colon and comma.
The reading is {"value": 10, "unit": "mph"}
